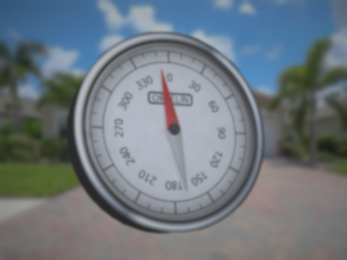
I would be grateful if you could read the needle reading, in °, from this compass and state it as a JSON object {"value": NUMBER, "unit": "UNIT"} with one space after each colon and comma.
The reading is {"value": 350, "unit": "°"}
